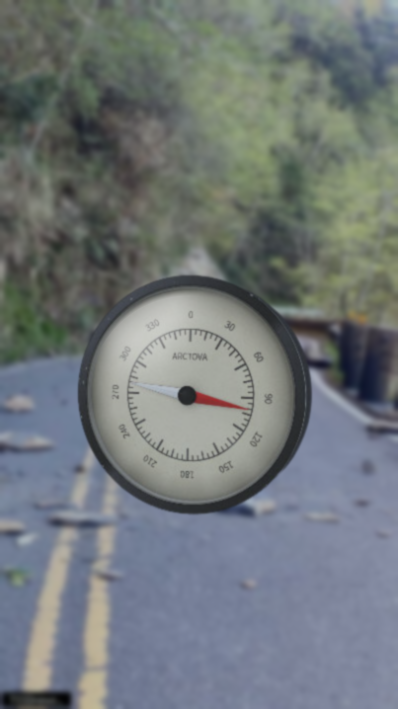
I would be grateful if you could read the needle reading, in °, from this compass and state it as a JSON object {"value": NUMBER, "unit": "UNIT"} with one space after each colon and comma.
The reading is {"value": 100, "unit": "°"}
